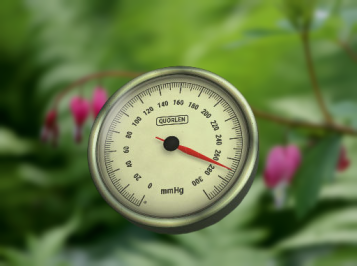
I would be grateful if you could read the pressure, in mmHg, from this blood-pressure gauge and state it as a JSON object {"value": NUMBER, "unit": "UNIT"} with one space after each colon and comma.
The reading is {"value": 270, "unit": "mmHg"}
